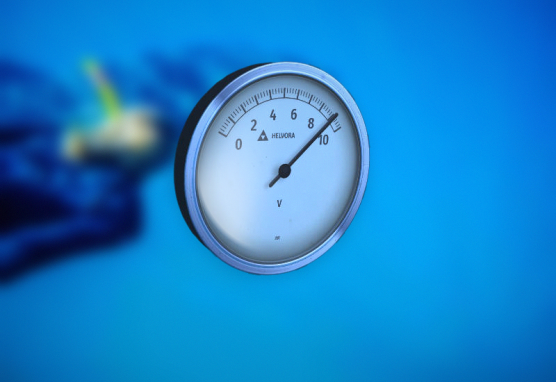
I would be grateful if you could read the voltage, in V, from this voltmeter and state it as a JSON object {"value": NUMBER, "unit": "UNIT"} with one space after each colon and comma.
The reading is {"value": 9, "unit": "V"}
